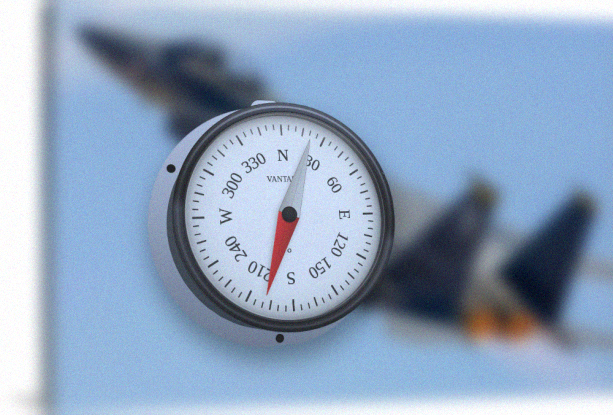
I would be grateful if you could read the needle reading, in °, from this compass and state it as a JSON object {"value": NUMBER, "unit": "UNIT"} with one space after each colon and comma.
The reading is {"value": 200, "unit": "°"}
